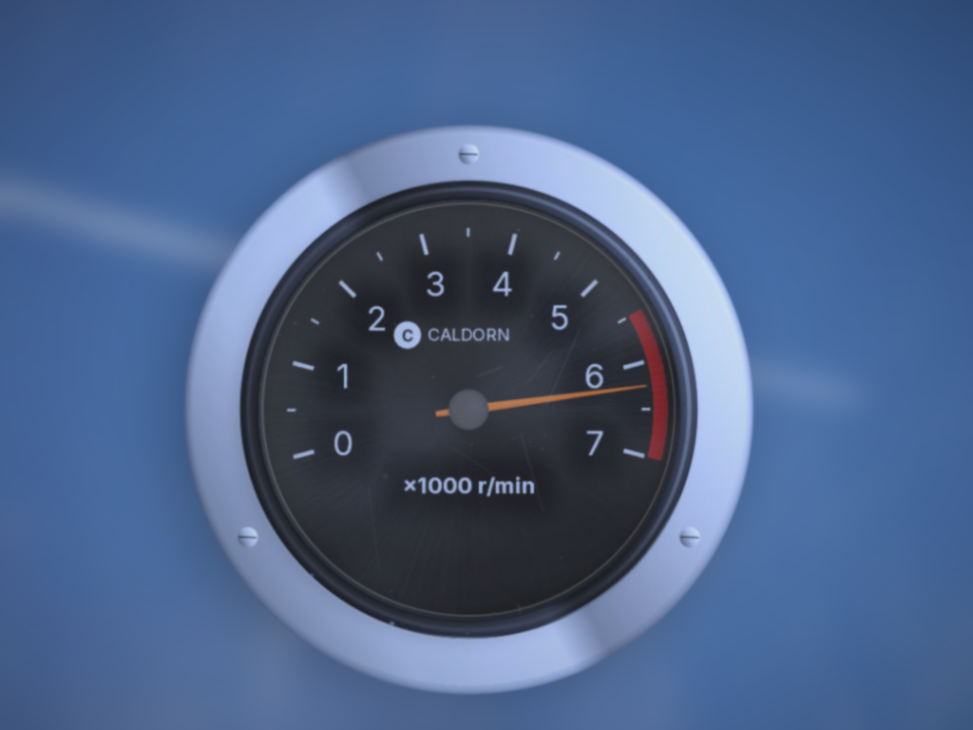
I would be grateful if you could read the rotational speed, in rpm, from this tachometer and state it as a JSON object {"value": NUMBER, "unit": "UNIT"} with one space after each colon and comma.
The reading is {"value": 6250, "unit": "rpm"}
